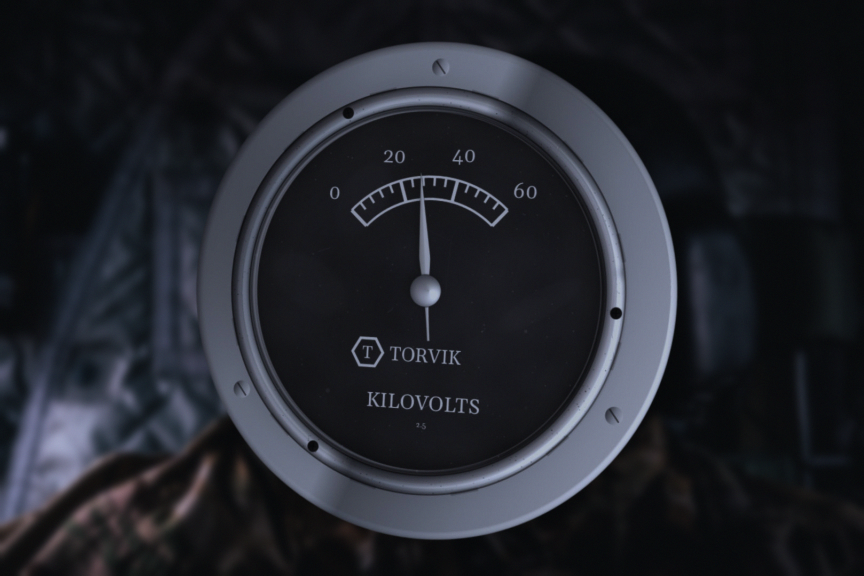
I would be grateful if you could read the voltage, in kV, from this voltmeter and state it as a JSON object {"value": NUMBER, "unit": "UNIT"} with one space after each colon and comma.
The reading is {"value": 28, "unit": "kV"}
